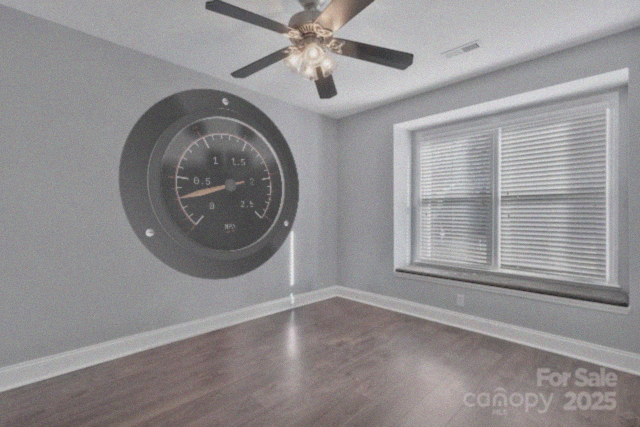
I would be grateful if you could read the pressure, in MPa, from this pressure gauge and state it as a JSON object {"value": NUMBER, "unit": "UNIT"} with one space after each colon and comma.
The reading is {"value": 0.3, "unit": "MPa"}
